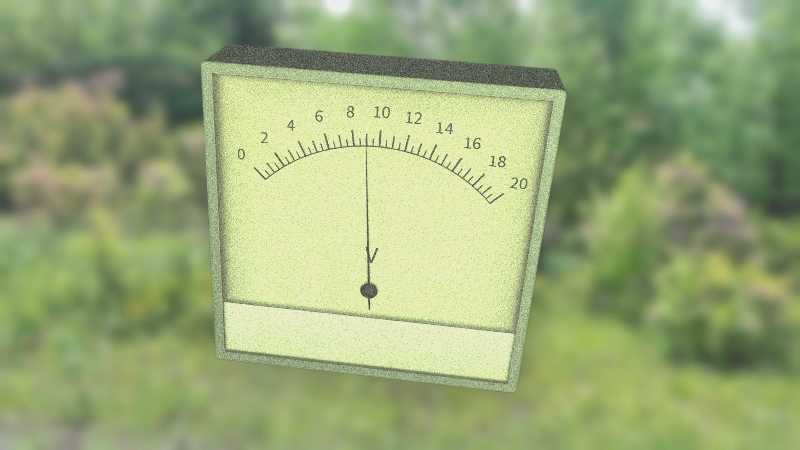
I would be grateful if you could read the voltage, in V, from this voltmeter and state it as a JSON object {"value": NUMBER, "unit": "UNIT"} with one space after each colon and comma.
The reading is {"value": 9, "unit": "V"}
